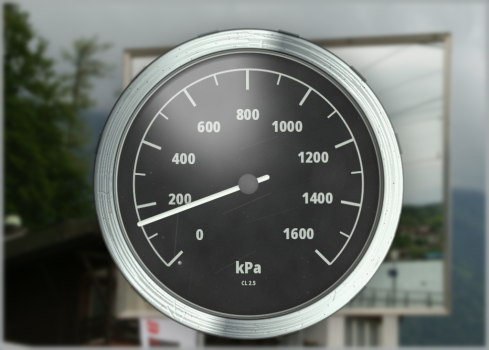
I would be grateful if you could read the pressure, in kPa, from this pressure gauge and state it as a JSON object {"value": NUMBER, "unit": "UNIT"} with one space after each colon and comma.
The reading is {"value": 150, "unit": "kPa"}
